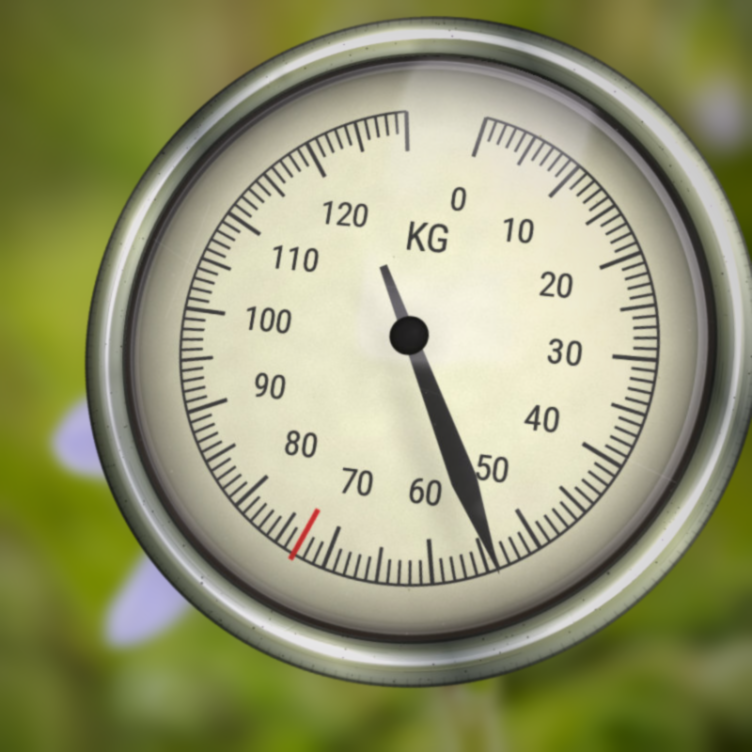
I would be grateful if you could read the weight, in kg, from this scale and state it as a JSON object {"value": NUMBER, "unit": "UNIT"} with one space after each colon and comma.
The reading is {"value": 54, "unit": "kg"}
